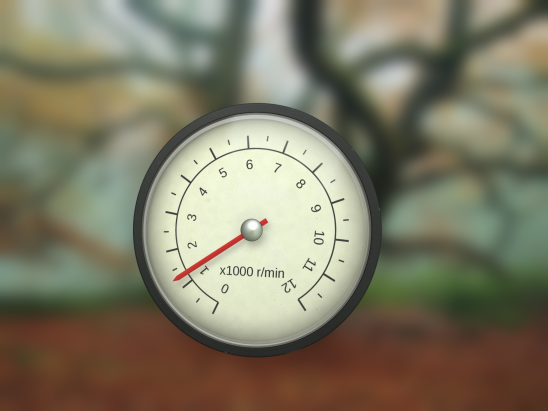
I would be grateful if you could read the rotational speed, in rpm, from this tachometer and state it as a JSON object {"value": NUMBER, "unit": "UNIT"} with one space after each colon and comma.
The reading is {"value": 1250, "unit": "rpm"}
